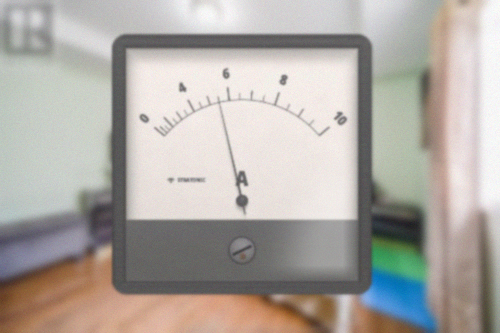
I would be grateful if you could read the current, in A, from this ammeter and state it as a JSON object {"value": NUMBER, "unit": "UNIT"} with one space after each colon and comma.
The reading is {"value": 5.5, "unit": "A"}
